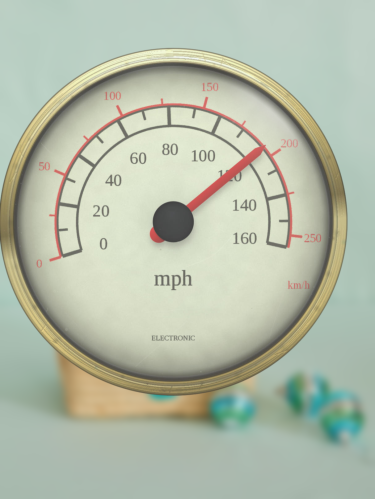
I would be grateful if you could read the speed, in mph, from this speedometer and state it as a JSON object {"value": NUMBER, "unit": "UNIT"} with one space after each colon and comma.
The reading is {"value": 120, "unit": "mph"}
